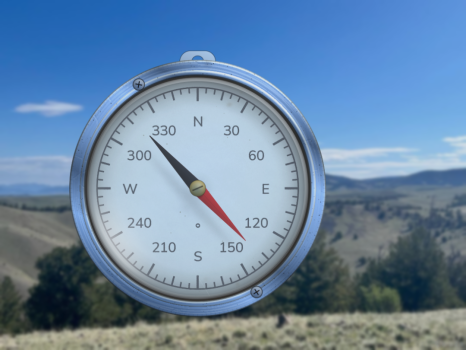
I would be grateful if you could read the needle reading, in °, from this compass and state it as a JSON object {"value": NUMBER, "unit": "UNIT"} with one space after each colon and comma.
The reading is {"value": 137.5, "unit": "°"}
